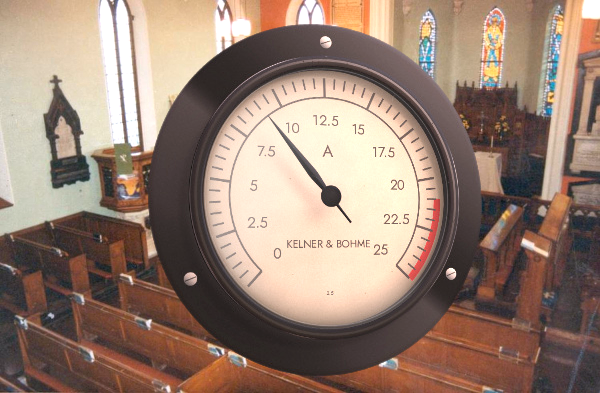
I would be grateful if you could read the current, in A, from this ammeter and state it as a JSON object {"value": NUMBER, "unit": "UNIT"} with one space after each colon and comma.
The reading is {"value": 9, "unit": "A"}
